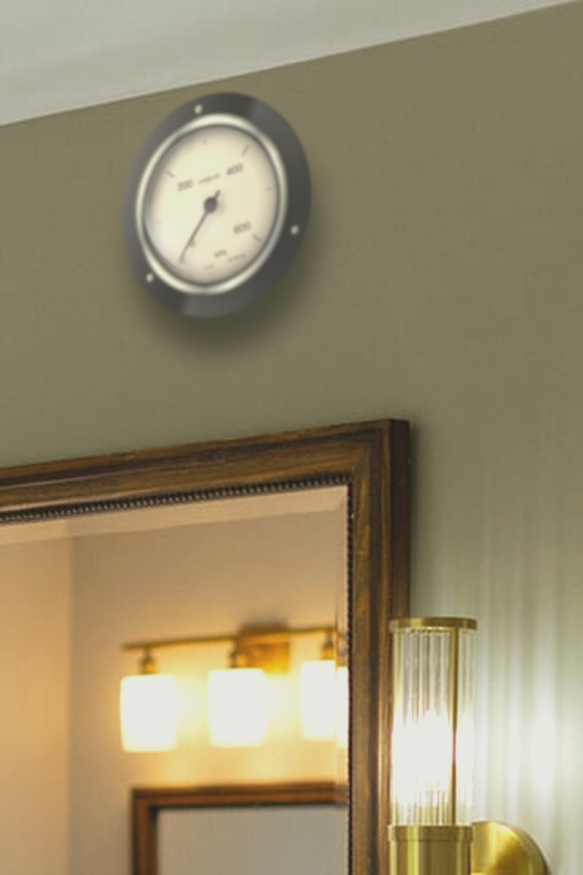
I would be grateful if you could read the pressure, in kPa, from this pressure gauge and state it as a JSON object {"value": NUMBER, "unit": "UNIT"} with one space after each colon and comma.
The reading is {"value": 0, "unit": "kPa"}
